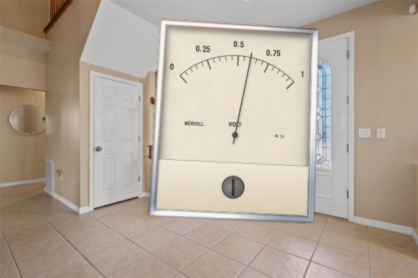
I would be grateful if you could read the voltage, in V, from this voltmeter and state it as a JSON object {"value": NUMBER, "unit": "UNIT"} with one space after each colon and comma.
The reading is {"value": 0.6, "unit": "V"}
